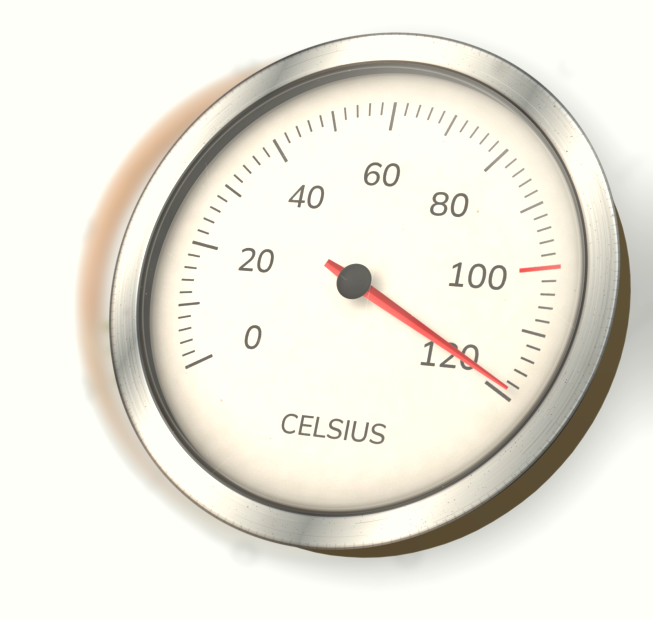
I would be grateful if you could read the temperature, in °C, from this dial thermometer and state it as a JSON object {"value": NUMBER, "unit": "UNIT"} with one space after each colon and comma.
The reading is {"value": 119, "unit": "°C"}
